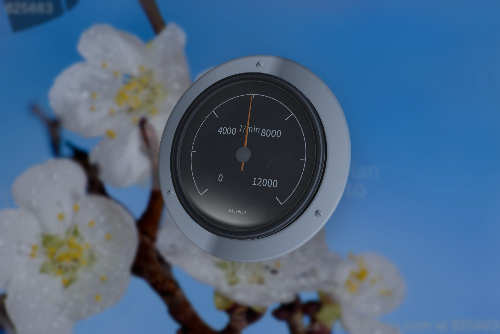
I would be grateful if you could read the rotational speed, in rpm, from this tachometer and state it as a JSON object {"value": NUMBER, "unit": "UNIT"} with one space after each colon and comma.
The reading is {"value": 6000, "unit": "rpm"}
